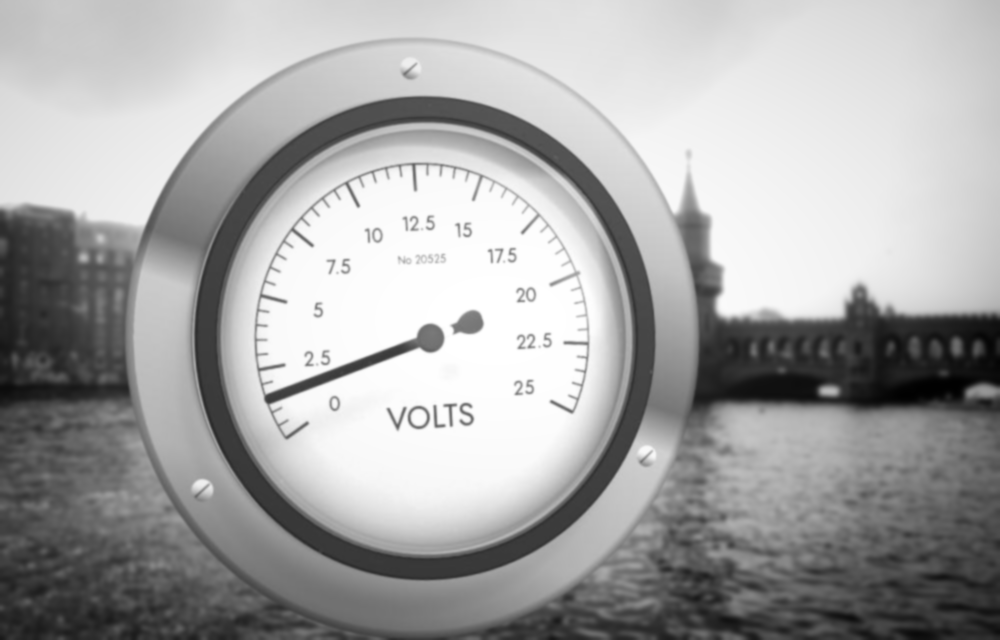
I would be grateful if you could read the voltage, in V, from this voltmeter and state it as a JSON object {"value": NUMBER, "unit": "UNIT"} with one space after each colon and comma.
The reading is {"value": 1.5, "unit": "V"}
